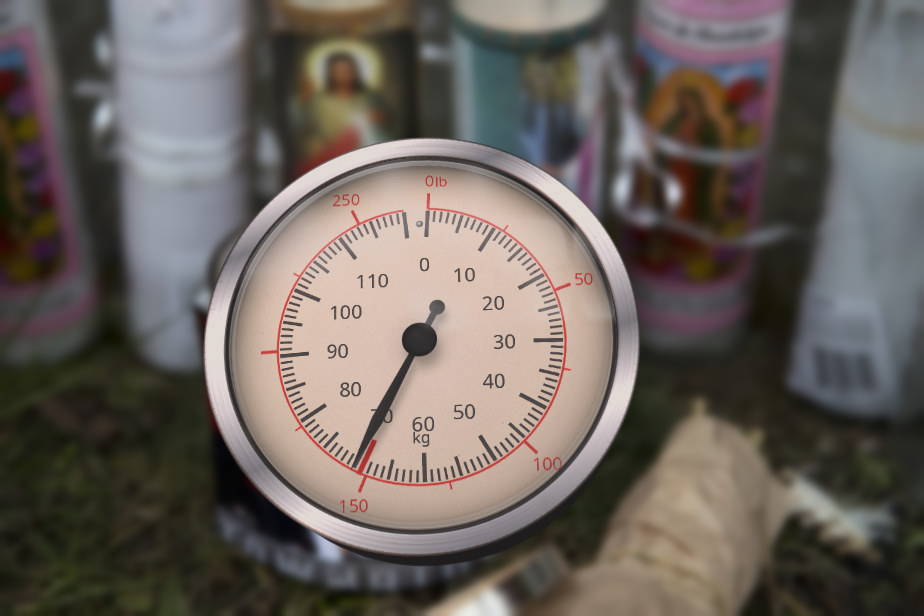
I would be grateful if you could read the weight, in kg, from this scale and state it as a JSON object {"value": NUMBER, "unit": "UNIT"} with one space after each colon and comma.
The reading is {"value": 70, "unit": "kg"}
